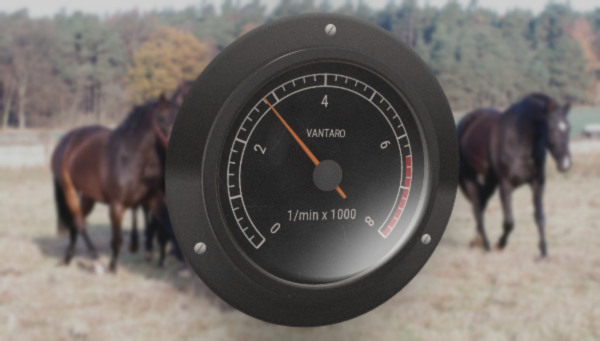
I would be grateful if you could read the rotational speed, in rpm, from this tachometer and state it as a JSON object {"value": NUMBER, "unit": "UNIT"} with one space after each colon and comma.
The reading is {"value": 2800, "unit": "rpm"}
